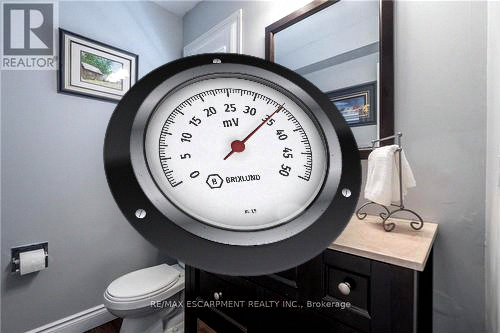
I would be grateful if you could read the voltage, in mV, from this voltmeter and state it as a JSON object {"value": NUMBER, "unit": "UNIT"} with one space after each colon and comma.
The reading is {"value": 35, "unit": "mV"}
